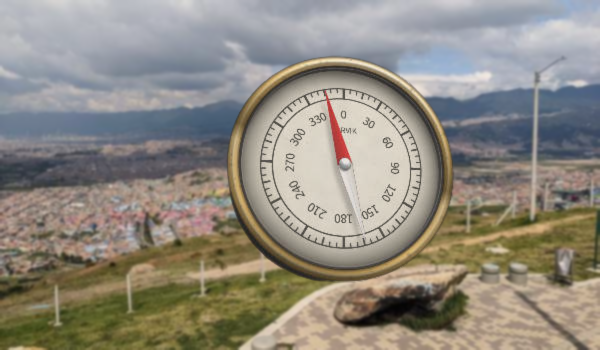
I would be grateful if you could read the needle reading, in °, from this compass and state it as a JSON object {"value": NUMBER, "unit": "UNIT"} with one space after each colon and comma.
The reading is {"value": 345, "unit": "°"}
